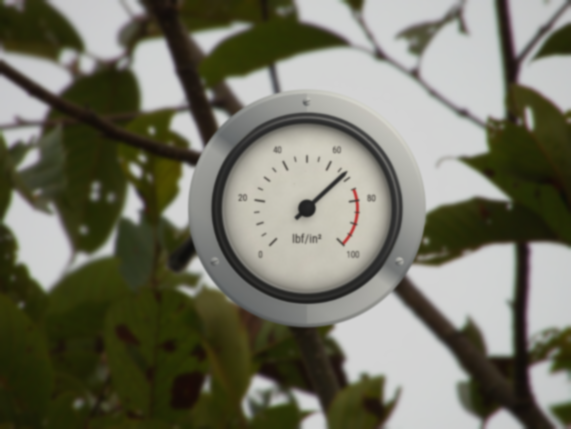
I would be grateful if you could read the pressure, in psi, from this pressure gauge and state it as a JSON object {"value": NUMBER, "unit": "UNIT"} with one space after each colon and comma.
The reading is {"value": 67.5, "unit": "psi"}
